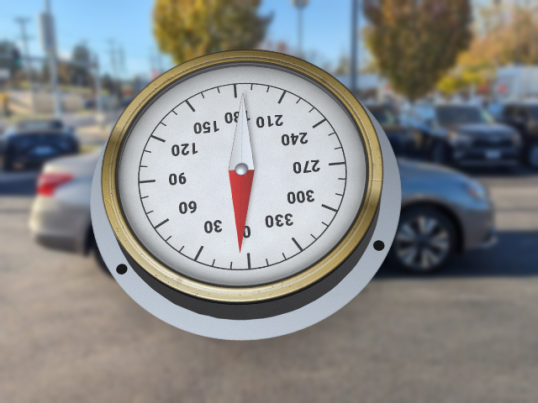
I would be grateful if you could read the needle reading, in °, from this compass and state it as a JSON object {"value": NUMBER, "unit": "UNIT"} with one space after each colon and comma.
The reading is {"value": 5, "unit": "°"}
